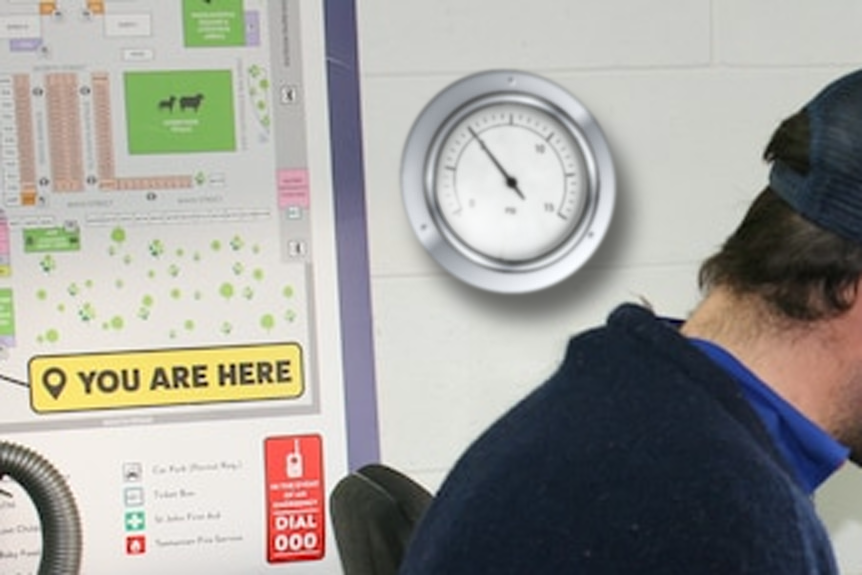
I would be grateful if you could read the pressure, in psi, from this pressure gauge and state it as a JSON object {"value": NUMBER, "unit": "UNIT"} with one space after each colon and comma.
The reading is {"value": 5, "unit": "psi"}
